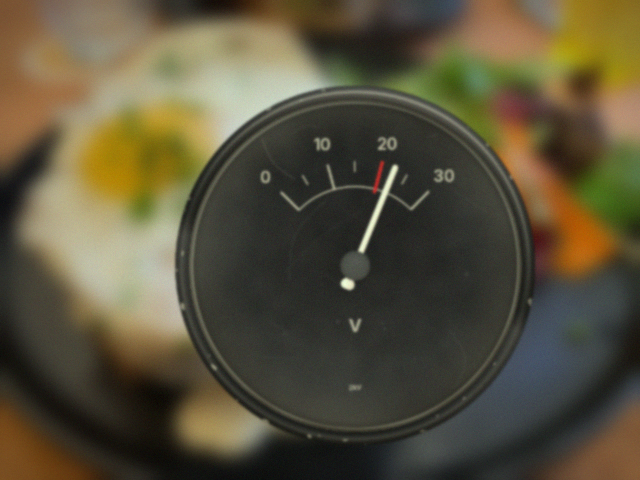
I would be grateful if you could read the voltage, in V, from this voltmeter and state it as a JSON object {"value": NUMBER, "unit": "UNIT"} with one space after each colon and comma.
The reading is {"value": 22.5, "unit": "V"}
